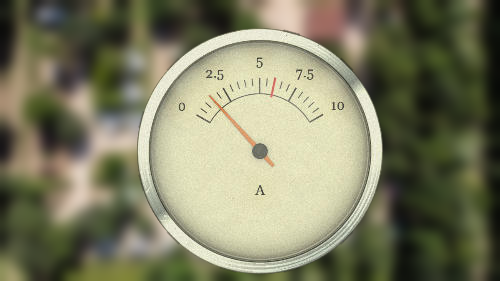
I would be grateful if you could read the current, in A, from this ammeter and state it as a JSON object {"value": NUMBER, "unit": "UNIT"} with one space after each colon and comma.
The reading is {"value": 1.5, "unit": "A"}
